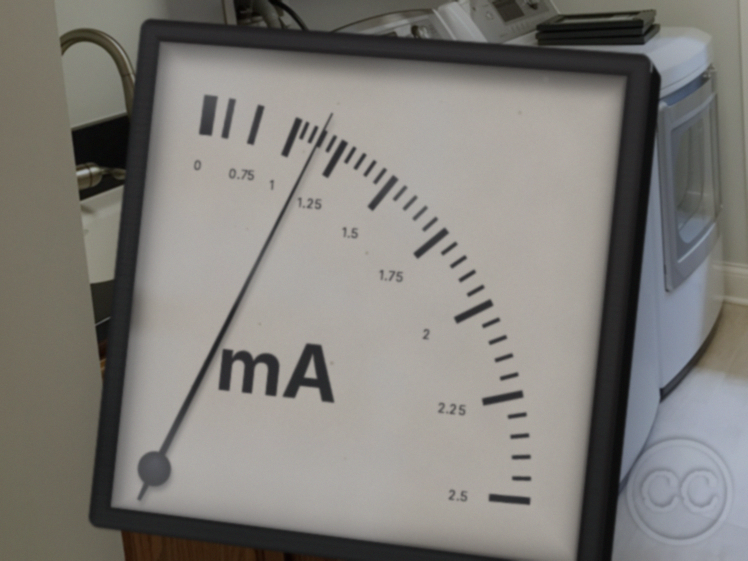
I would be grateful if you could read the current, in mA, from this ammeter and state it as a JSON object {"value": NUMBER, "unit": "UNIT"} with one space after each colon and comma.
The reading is {"value": 1.15, "unit": "mA"}
